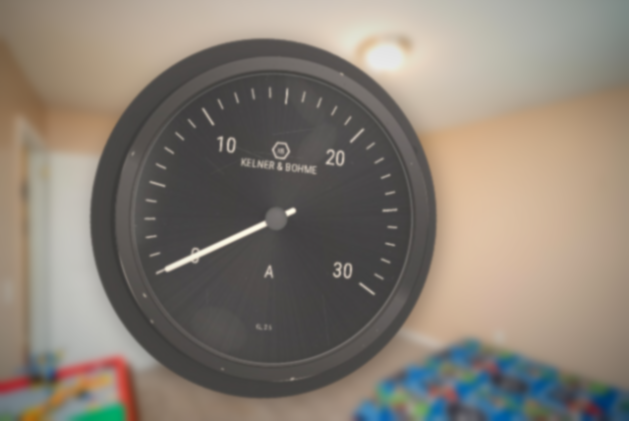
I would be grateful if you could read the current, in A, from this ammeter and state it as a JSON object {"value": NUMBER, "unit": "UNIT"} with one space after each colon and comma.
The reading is {"value": 0, "unit": "A"}
